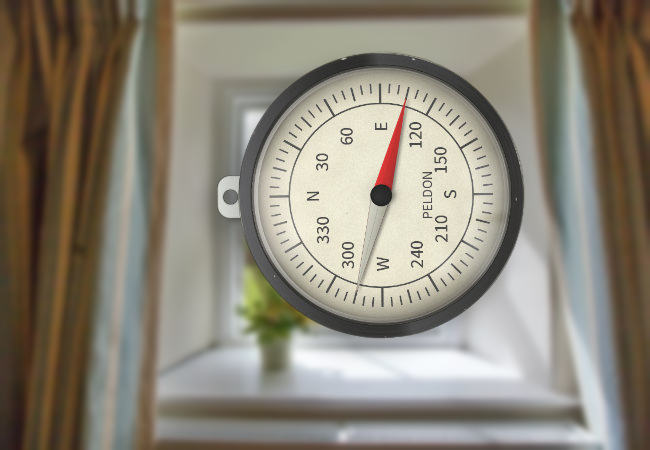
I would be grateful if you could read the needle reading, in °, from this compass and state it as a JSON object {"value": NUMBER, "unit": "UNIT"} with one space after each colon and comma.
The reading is {"value": 105, "unit": "°"}
